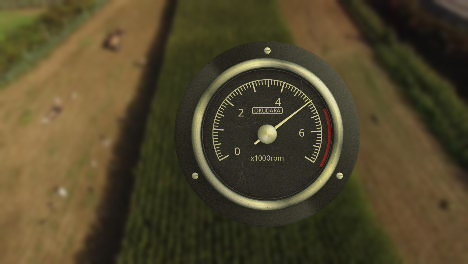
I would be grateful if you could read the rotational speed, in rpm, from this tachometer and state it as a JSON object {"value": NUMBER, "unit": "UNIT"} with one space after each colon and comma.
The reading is {"value": 5000, "unit": "rpm"}
